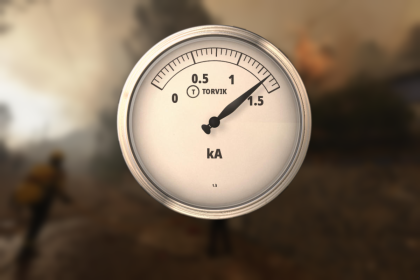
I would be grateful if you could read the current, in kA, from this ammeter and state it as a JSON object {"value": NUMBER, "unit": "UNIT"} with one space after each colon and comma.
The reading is {"value": 1.35, "unit": "kA"}
